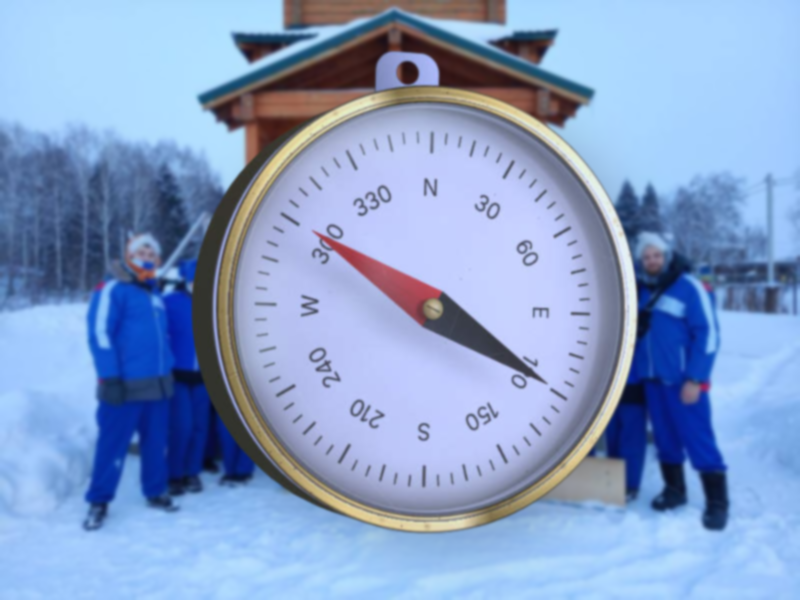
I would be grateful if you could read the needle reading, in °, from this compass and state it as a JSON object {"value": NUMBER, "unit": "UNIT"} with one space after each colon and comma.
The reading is {"value": 300, "unit": "°"}
